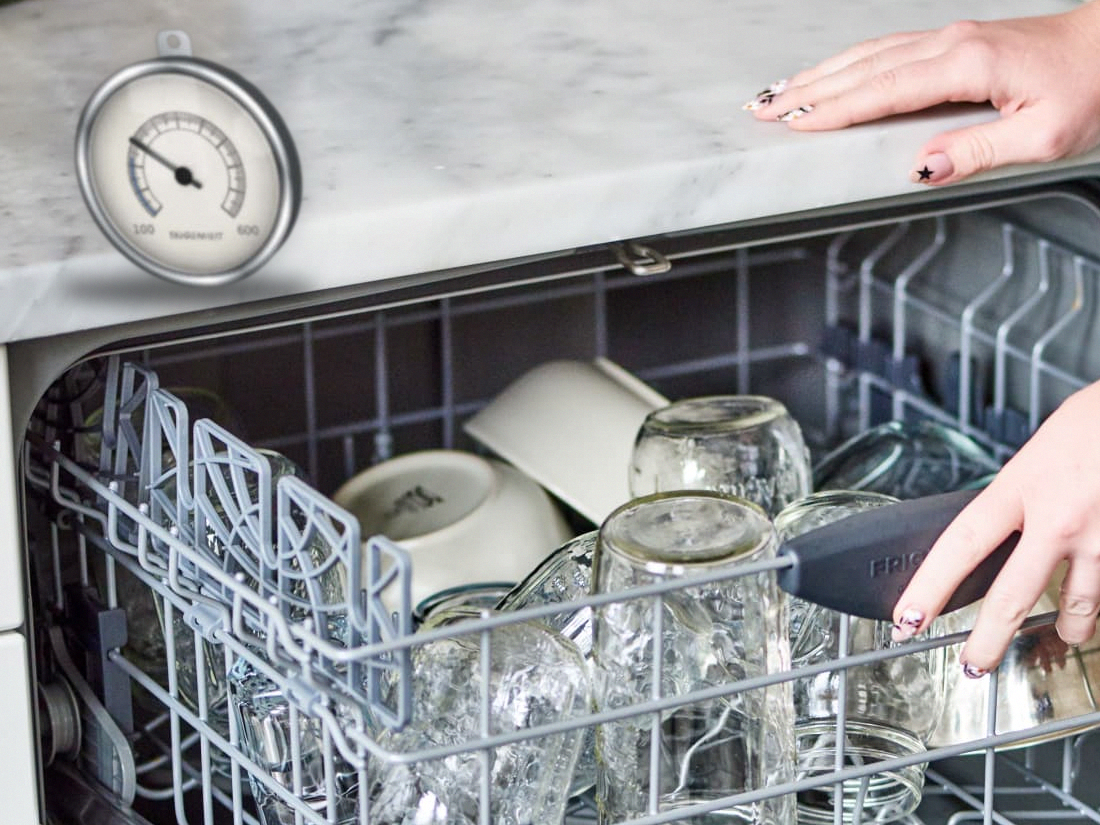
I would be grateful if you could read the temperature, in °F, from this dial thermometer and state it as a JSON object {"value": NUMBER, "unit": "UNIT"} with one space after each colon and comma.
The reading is {"value": 250, "unit": "°F"}
